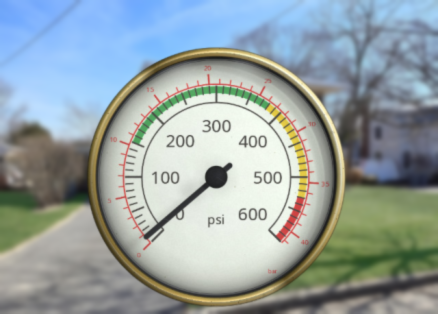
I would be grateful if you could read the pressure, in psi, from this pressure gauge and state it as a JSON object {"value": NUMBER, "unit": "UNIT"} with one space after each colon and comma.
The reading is {"value": 10, "unit": "psi"}
